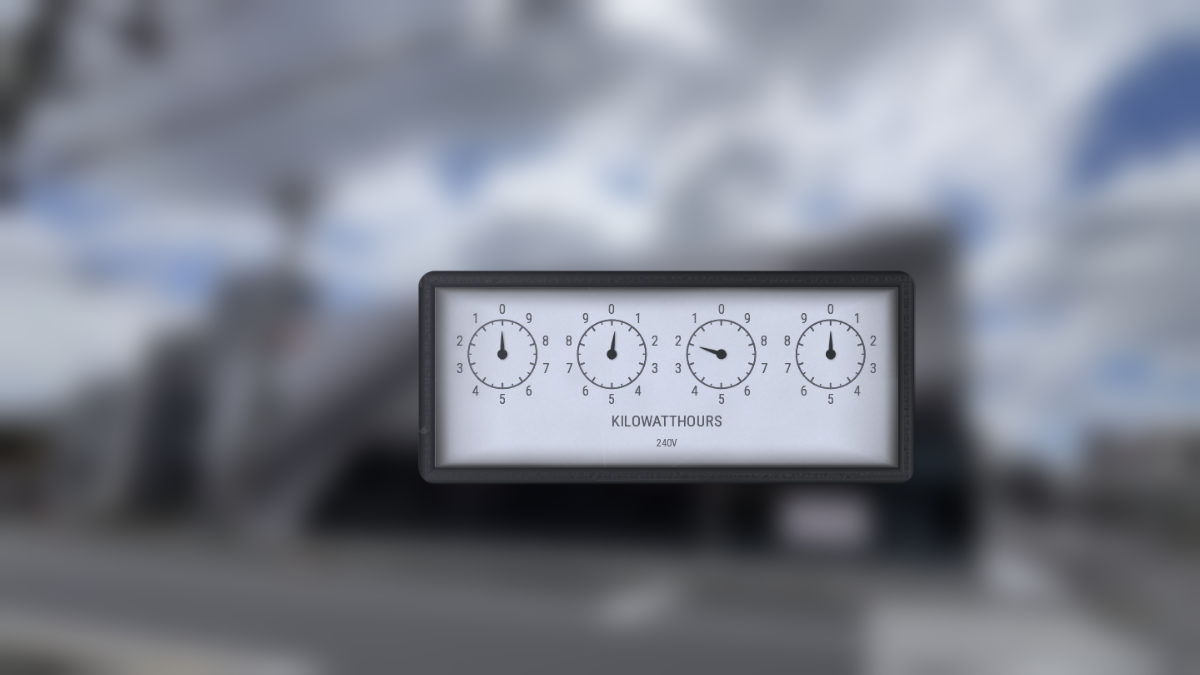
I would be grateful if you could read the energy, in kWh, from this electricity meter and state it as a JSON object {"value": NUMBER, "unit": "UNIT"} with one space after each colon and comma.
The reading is {"value": 20, "unit": "kWh"}
